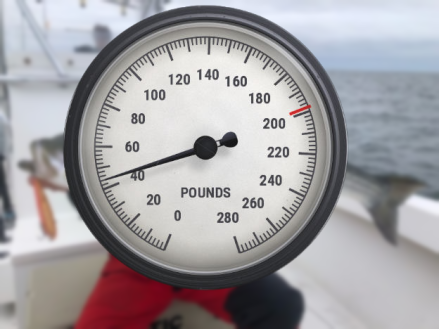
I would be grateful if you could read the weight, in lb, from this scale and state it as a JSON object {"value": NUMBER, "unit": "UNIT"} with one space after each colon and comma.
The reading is {"value": 44, "unit": "lb"}
